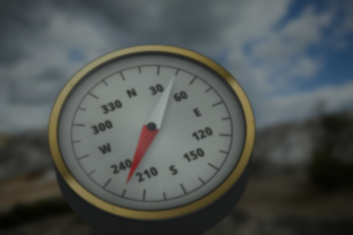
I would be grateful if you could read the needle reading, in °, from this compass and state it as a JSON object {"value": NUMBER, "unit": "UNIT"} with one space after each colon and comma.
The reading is {"value": 225, "unit": "°"}
